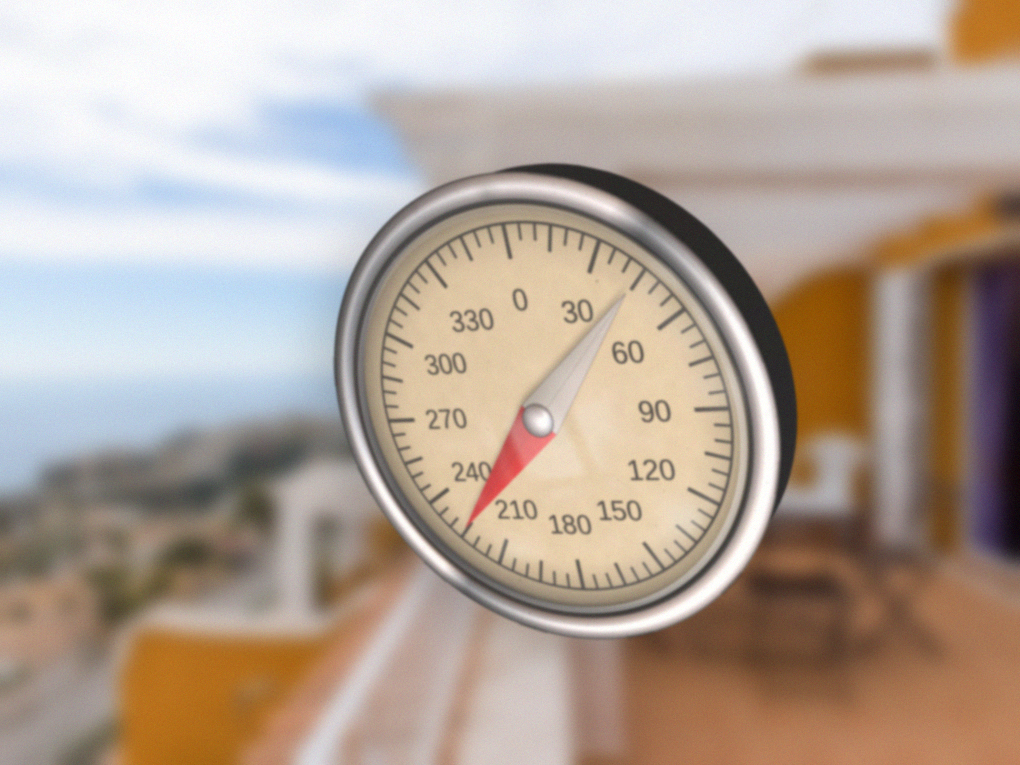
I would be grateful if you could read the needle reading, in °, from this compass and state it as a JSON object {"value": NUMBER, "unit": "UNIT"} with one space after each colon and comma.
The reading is {"value": 225, "unit": "°"}
